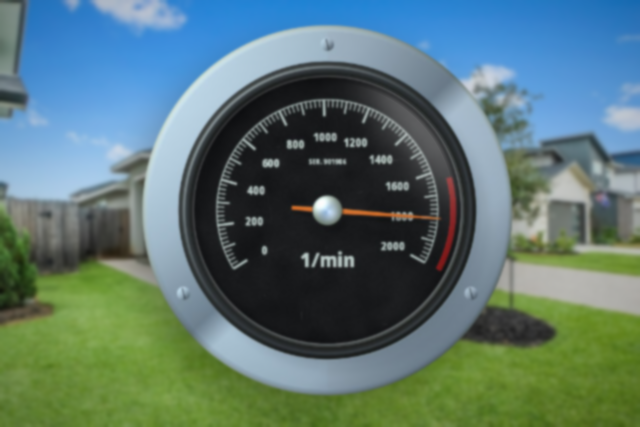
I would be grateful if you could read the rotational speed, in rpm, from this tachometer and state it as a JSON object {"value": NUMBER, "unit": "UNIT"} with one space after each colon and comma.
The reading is {"value": 1800, "unit": "rpm"}
